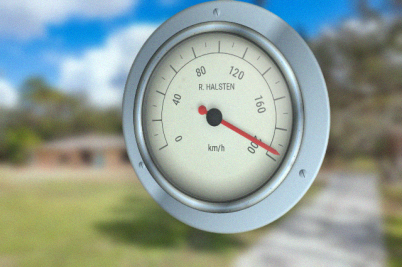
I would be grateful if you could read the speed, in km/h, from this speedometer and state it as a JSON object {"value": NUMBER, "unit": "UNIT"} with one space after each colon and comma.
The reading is {"value": 195, "unit": "km/h"}
